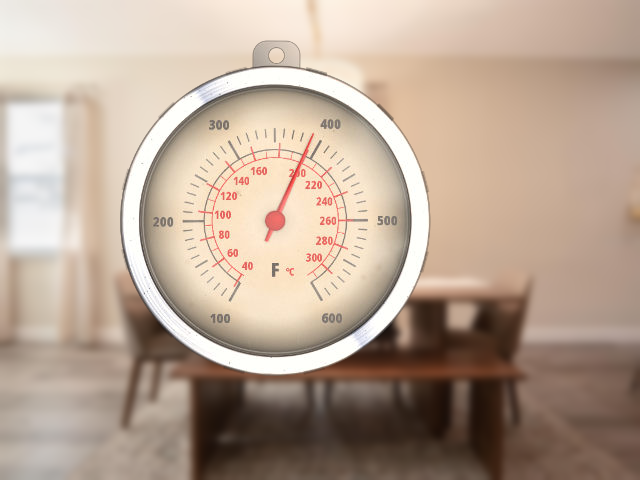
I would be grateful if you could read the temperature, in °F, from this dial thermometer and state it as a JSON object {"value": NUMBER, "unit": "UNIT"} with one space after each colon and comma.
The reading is {"value": 390, "unit": "°F"}
